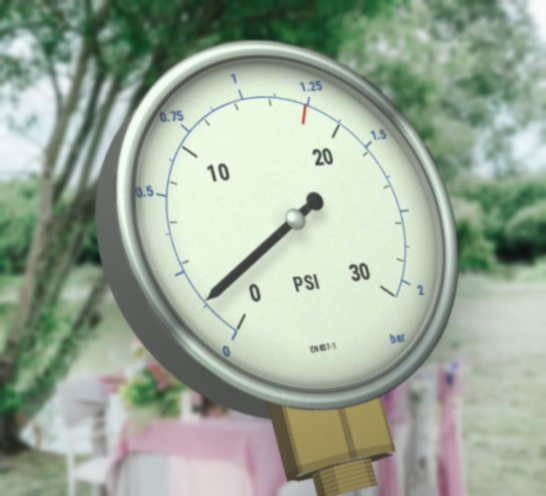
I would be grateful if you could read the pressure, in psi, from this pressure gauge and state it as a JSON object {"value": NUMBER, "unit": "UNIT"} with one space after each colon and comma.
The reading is {"value": 2, "unit": "psi"}
